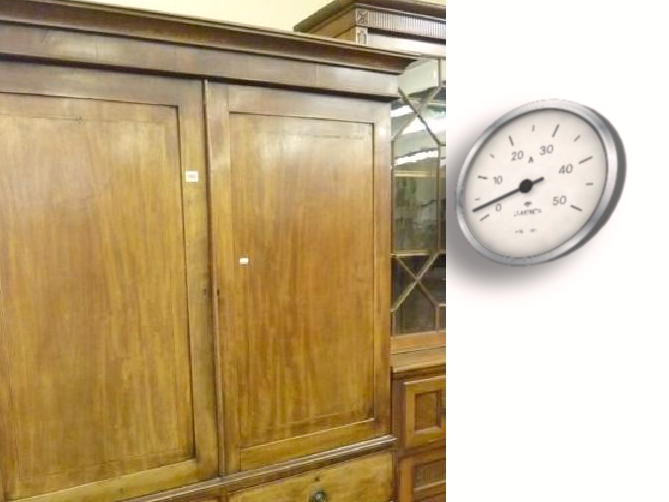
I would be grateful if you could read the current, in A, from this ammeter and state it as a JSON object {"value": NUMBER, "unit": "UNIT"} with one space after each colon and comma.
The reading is {"value": 2.5, "unit": "A"}
